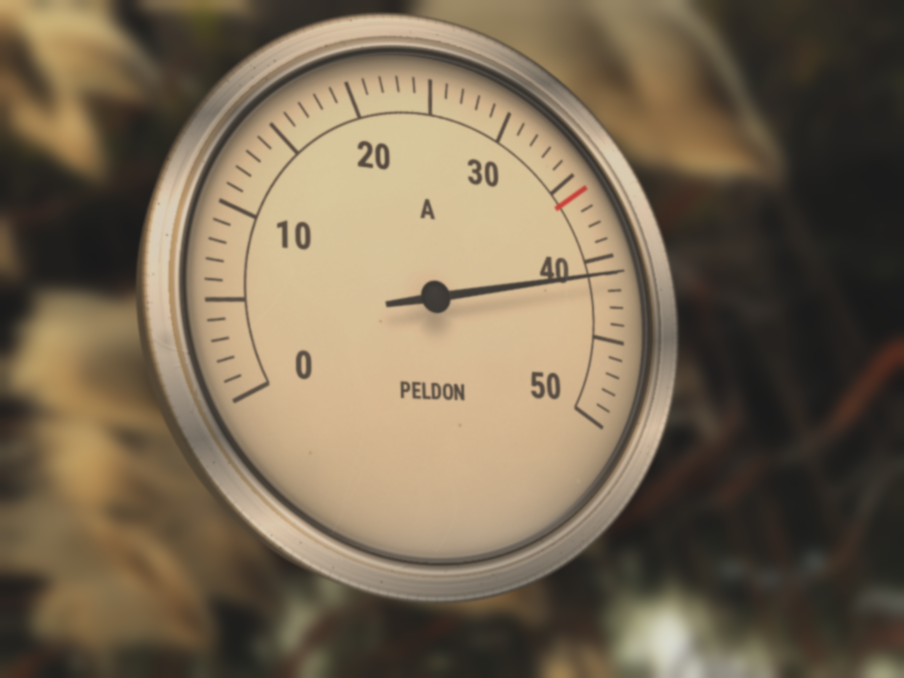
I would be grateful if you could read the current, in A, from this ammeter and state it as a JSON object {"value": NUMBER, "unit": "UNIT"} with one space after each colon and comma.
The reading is {"value": 41, "unit": "A"}
